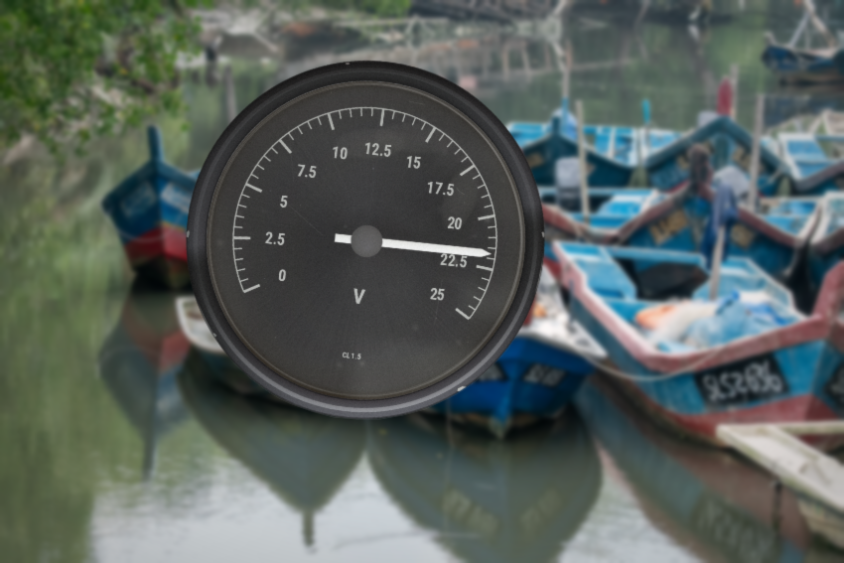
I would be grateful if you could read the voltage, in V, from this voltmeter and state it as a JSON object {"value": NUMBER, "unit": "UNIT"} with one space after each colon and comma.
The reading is {"value": 21.75, "unit": "V"}
